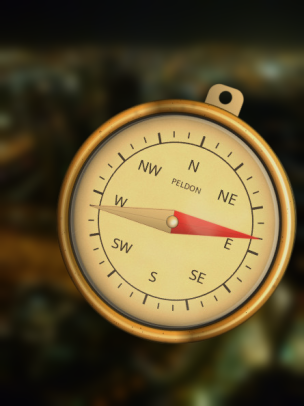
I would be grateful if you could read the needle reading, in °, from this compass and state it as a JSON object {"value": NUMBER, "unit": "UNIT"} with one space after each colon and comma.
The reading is {"value": 80, "unit": "°"}
